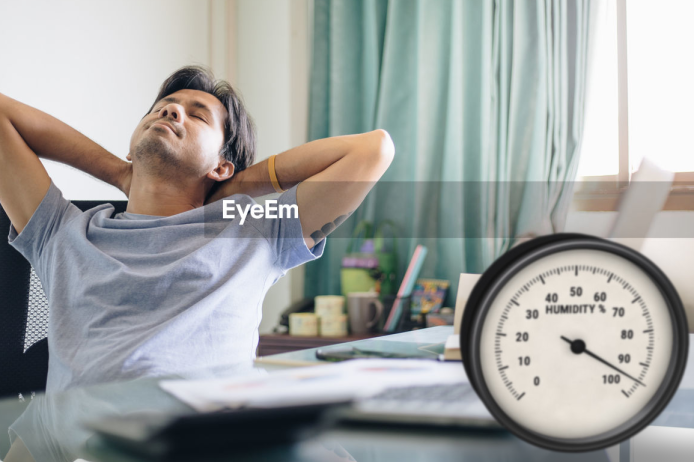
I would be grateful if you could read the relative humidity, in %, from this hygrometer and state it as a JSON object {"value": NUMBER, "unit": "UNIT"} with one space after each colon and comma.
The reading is {"value": 95, "unit": "%"}
